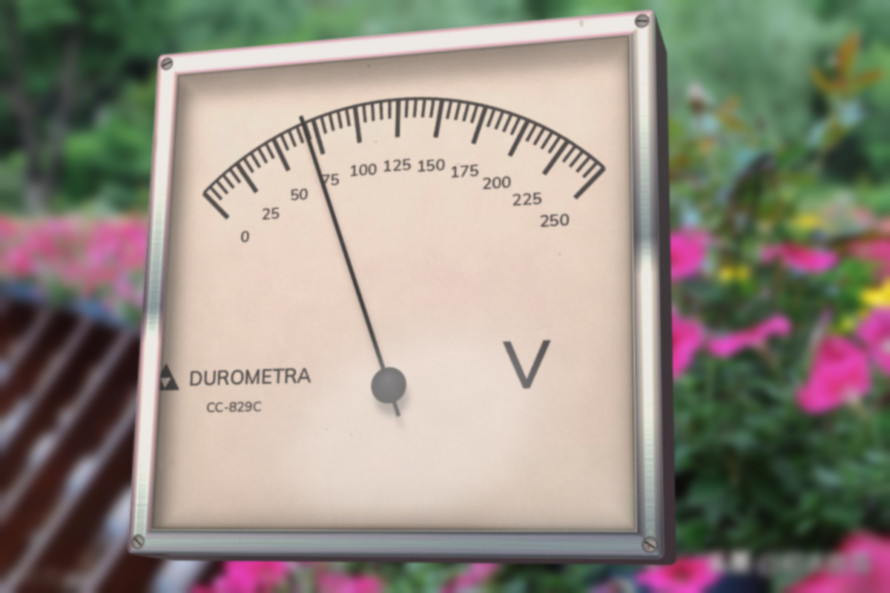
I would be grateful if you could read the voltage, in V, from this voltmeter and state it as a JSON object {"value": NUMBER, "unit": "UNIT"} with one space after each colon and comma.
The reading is {"value": 70, "unit": "V"}
